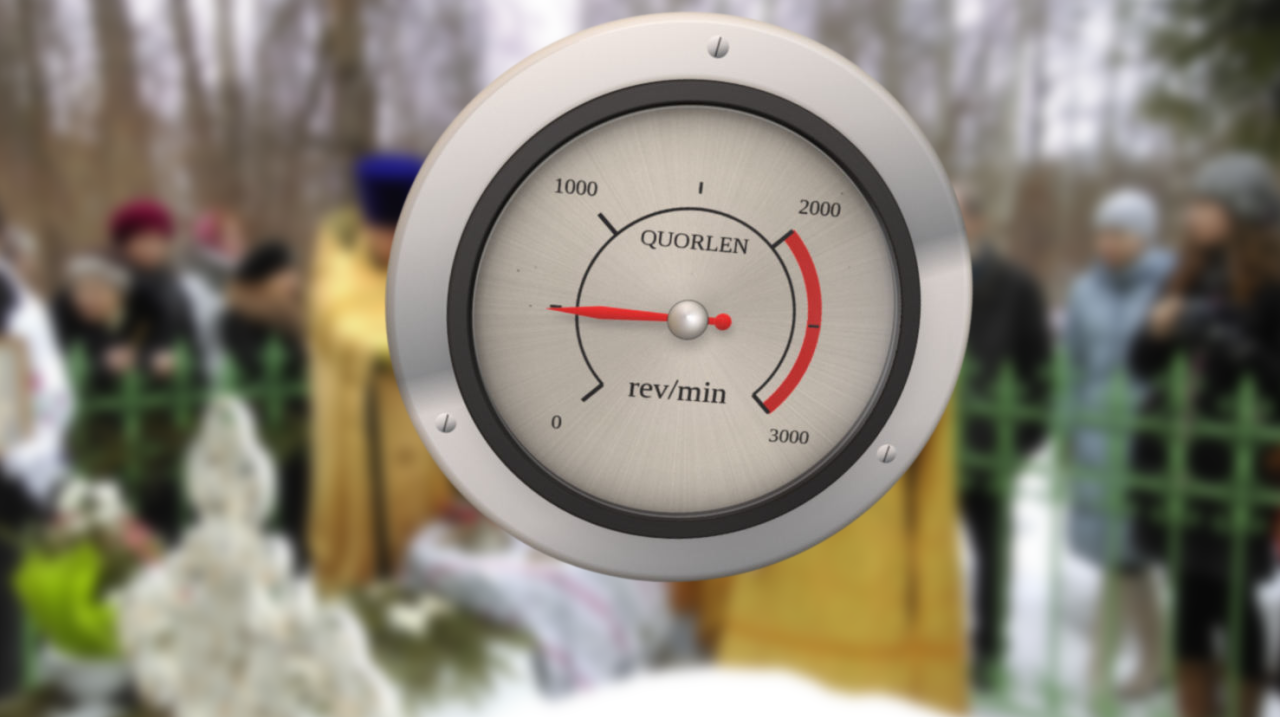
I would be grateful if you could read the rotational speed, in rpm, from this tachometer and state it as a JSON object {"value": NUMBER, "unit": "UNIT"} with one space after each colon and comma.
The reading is {"value": 500, "unit": "rpm"}
